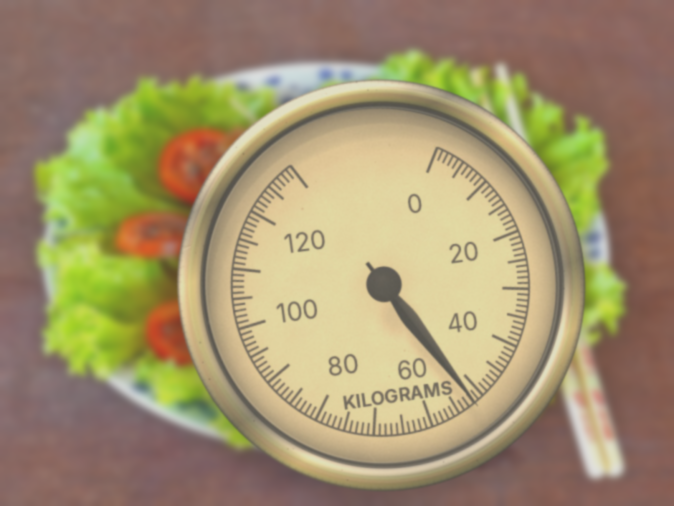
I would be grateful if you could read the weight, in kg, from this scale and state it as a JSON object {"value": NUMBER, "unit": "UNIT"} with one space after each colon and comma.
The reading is {"value": 52, "unit": "kg"}
